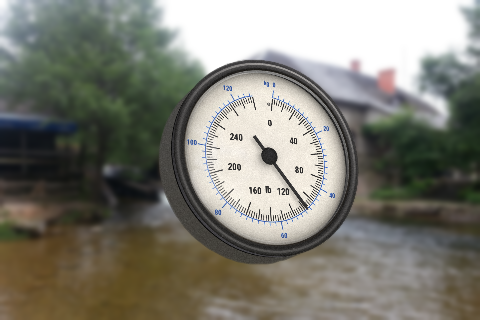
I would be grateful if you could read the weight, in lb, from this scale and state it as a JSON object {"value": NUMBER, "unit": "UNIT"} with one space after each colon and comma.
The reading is {"value": 110, "unit": "lb"}
